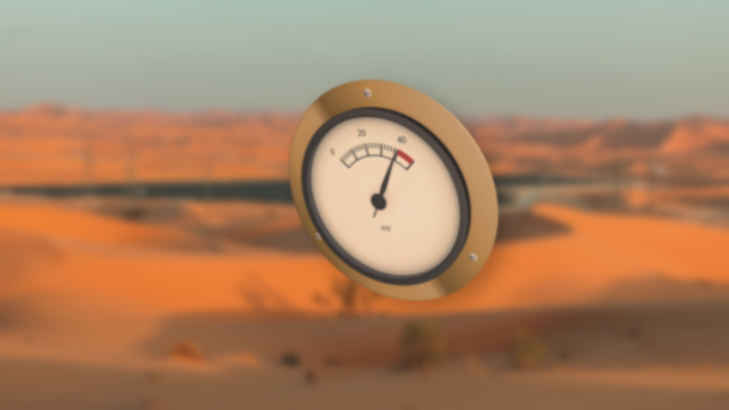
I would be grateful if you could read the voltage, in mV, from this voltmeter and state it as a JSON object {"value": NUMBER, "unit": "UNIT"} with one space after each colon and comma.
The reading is {"value": 40, "unit": "mV"}
